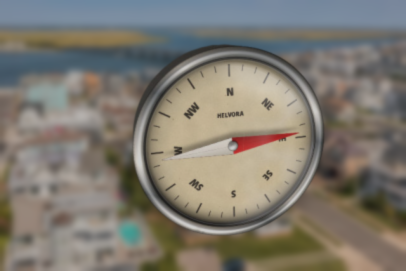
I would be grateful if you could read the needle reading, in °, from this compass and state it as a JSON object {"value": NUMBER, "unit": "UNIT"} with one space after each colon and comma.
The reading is {"value": 85, "unit": "°"}
